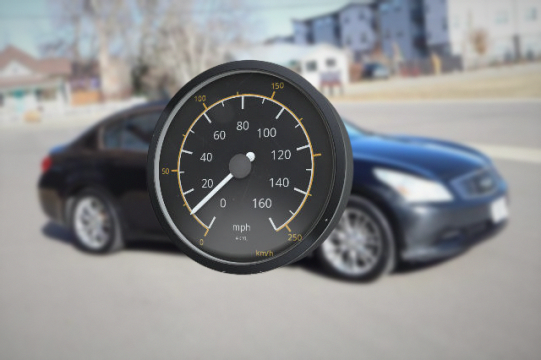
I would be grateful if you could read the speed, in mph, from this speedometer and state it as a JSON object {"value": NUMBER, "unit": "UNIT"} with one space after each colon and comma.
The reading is {"value": 10, "unit": "mph"}
